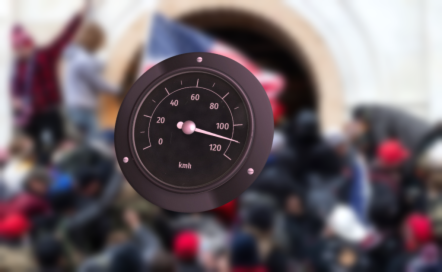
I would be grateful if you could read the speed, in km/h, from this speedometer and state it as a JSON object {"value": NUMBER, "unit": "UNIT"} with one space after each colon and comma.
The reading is {"value": 110, "unit": "km/h"}
